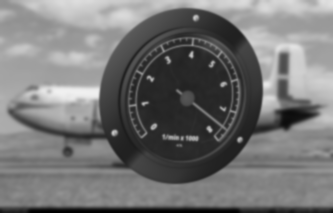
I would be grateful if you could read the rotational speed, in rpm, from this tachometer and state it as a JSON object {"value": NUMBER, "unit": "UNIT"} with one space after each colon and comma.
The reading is {"value": 7600, "unit": "rpm"}
